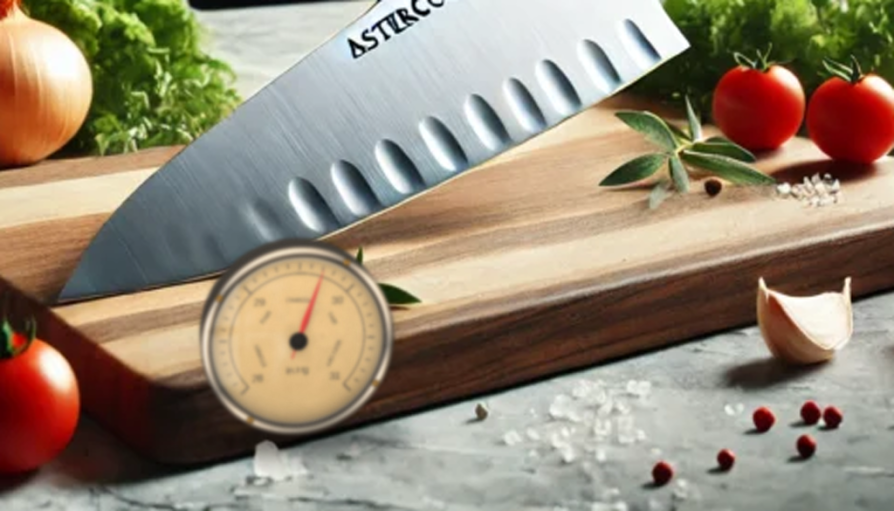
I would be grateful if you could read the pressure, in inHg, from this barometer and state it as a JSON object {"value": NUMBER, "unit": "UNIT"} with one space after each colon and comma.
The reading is {"value": 29.7, "unit": "inHg"}
